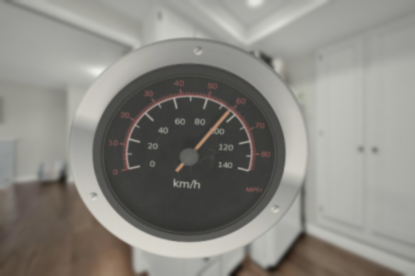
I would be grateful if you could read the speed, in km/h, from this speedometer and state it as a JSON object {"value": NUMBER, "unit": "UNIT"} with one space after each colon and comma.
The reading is {"value": 95, "unit": "km/h"}
